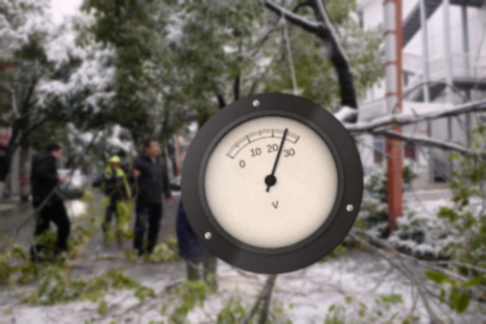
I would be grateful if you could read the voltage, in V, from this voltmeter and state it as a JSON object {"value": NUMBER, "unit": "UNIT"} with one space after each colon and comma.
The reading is {"value": 25, "unit": "V"}
